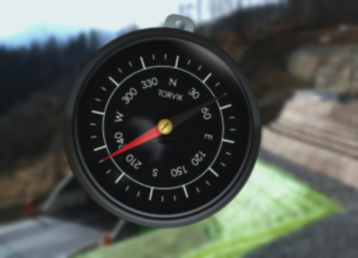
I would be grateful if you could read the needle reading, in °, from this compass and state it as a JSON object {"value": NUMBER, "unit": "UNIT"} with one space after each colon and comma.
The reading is {"value": 230, "unit": "°"}
